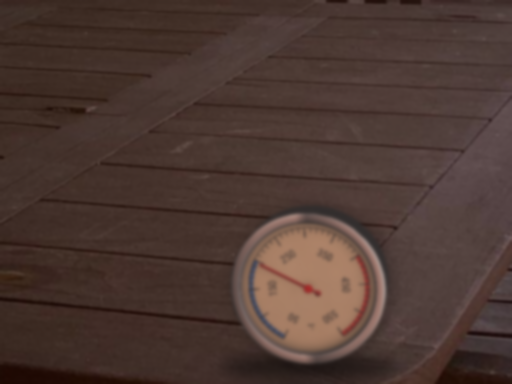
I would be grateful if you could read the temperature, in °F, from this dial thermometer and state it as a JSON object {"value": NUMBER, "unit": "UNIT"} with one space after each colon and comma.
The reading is {"value": 200, "unit": "°F"}
